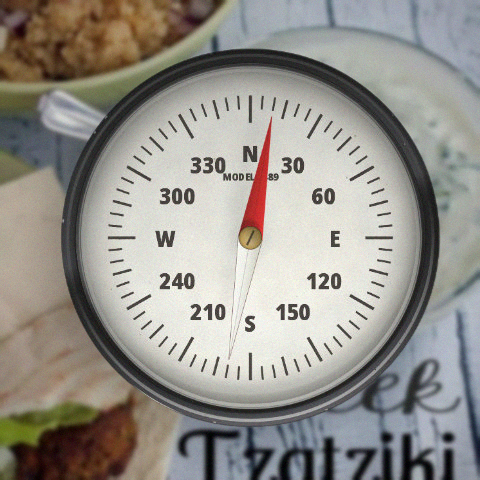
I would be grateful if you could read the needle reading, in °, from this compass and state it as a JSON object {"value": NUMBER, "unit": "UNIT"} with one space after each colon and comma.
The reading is {"value": 10, "unit": "°"}
